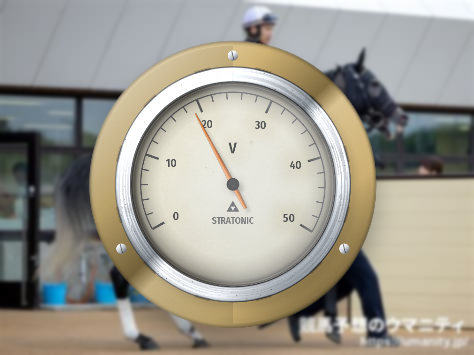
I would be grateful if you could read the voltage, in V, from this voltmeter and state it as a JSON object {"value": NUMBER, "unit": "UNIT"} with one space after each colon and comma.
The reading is {"value": 19, "unit": "V"}
